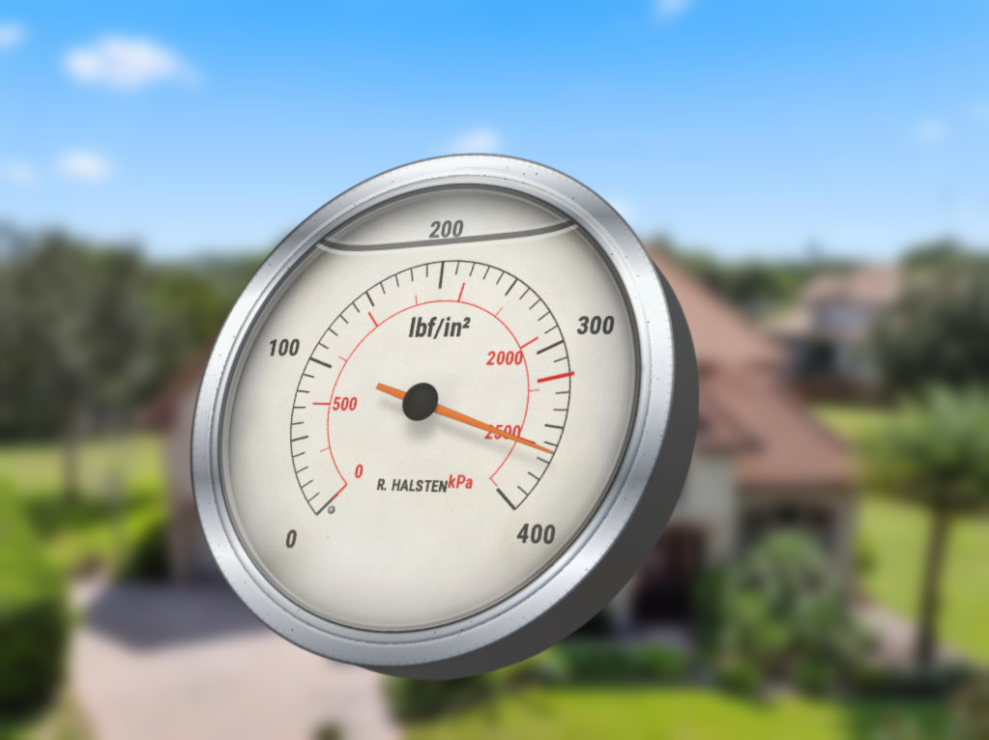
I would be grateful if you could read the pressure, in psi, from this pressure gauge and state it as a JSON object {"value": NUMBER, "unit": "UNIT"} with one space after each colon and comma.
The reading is {"value": 365, "unit": "psi"}
